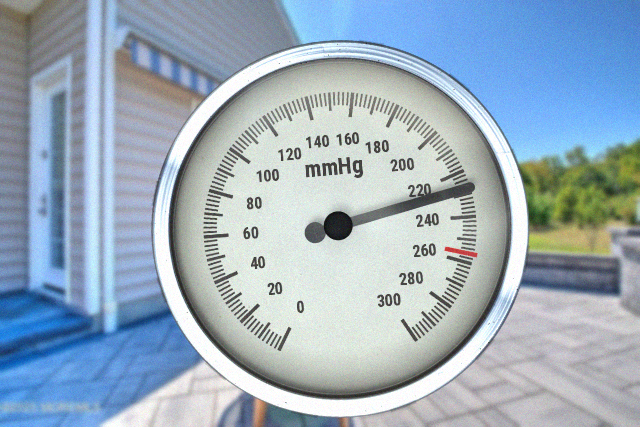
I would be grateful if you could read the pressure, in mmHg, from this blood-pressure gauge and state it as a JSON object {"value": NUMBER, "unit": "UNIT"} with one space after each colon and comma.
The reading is {"value": 228, "unit": "mmHg"}
